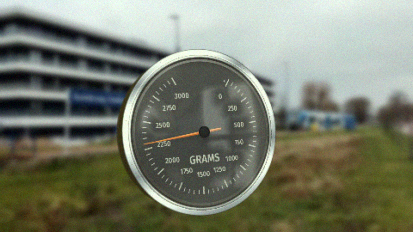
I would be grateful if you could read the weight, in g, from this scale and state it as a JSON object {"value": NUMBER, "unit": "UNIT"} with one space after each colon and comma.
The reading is {"value": 2300, "unit": "g"}
